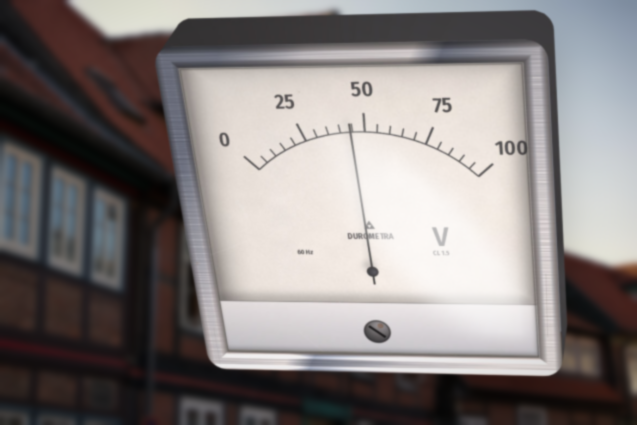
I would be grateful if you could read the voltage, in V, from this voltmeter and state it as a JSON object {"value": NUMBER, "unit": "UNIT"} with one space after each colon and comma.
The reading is {"value": 45, "unit": "V"}
